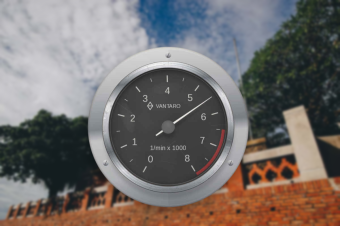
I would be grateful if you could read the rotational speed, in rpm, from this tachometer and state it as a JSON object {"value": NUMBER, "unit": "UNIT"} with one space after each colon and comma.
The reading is {"value": 5500, "unit": "rpm"}
